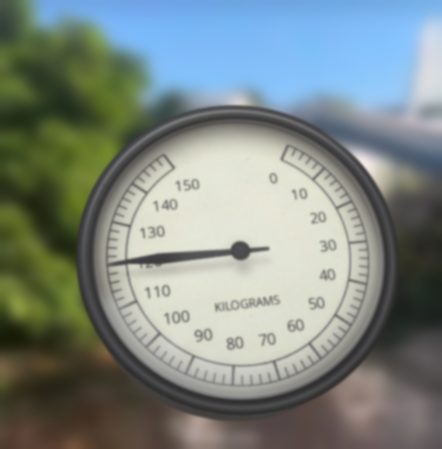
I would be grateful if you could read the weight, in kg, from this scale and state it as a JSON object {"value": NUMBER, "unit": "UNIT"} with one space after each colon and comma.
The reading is {"value": 120, "unit": "kg"}
